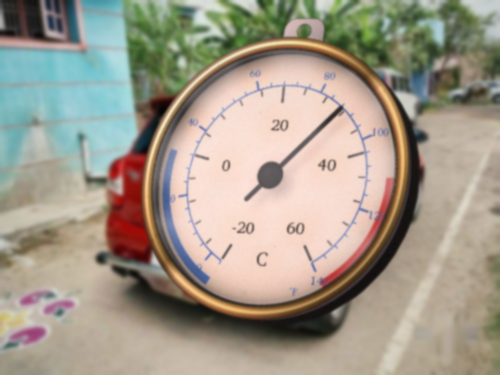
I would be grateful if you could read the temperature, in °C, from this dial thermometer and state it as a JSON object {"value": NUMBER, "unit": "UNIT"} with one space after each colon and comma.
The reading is {"value": 32, "unit": "°C"}
